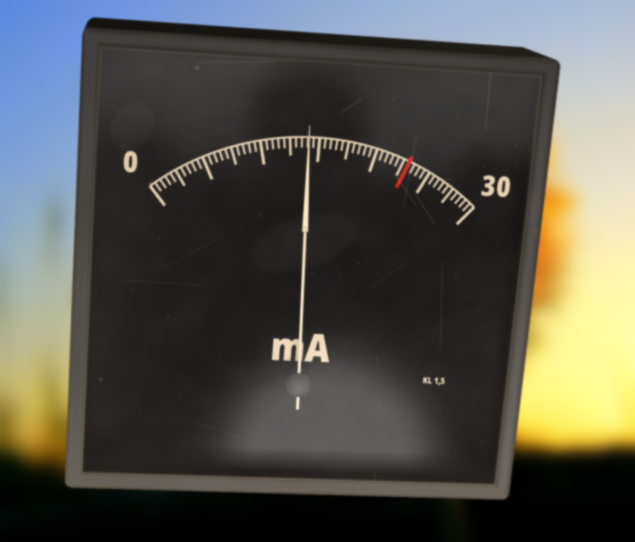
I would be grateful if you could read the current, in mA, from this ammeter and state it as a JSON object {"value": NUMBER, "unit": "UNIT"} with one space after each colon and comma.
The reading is {"value": 14, "unit": "mA"}
